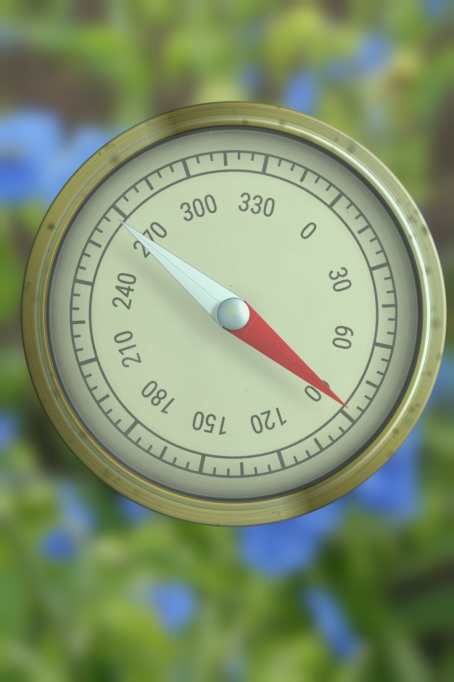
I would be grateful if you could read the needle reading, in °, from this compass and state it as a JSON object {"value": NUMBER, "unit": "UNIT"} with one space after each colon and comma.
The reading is {"value": 87.5, "unit": "°"}
